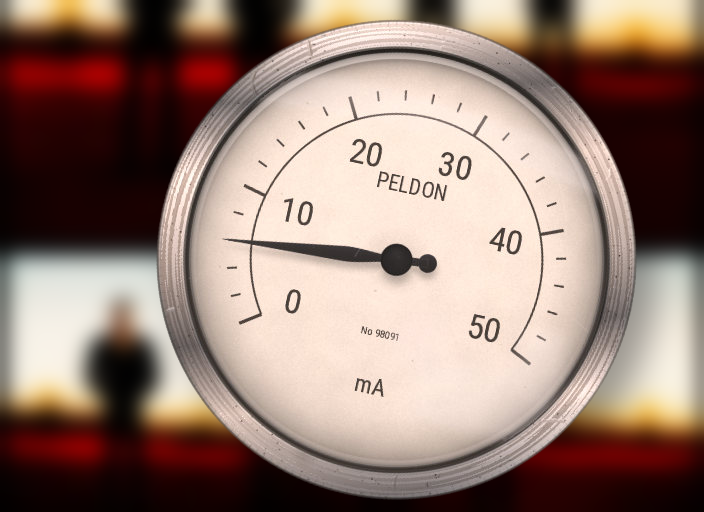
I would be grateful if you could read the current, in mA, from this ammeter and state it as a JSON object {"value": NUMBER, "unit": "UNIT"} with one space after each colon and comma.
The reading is {"value": 6, "unit": "mA"}
